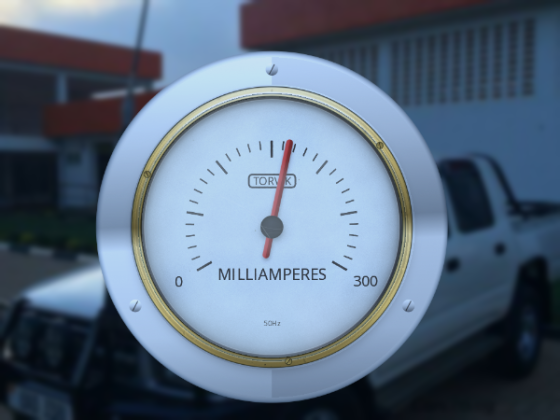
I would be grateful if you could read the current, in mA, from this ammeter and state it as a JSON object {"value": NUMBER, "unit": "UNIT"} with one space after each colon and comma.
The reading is {"value": 165, "unit": "mA"}
